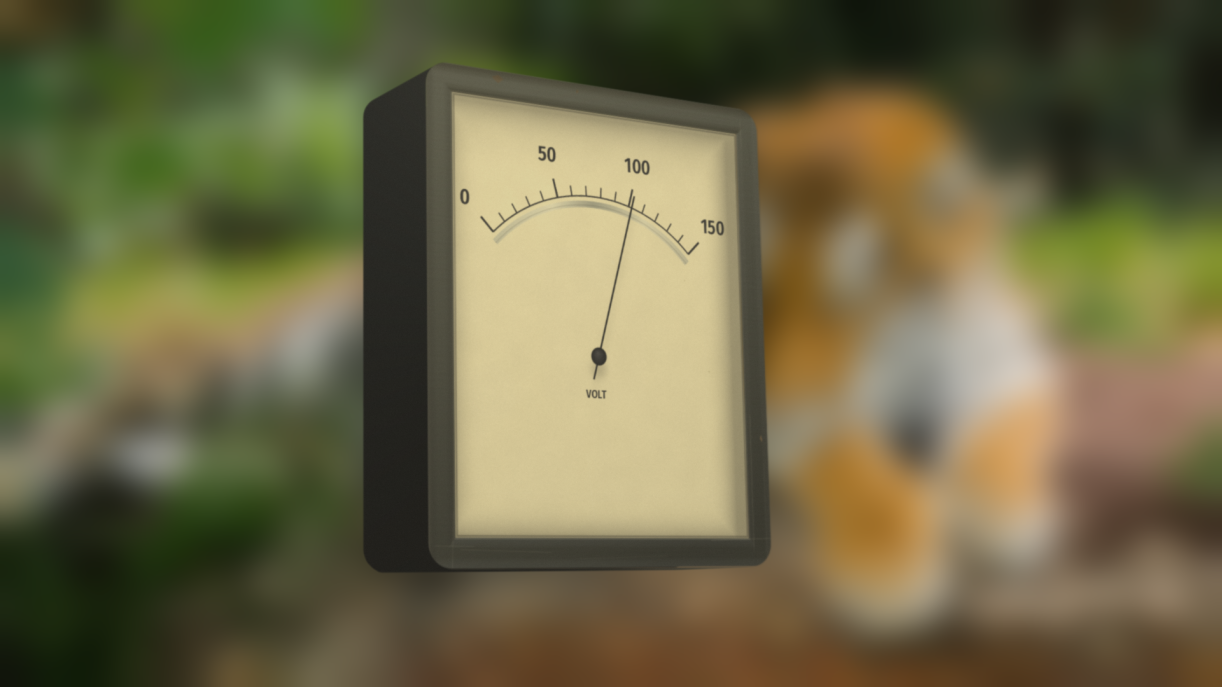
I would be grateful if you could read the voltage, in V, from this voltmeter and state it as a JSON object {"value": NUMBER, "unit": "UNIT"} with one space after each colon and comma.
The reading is {"value": 100, "unit": "V"}
